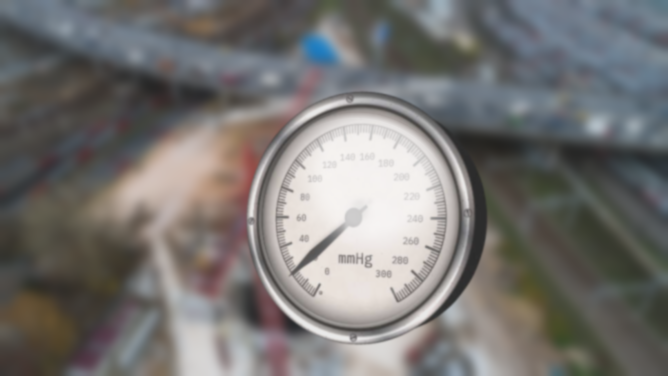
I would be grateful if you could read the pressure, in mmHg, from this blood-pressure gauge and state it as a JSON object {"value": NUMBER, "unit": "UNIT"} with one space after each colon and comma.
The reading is {"value": 20, "unit": "mmHg"}
